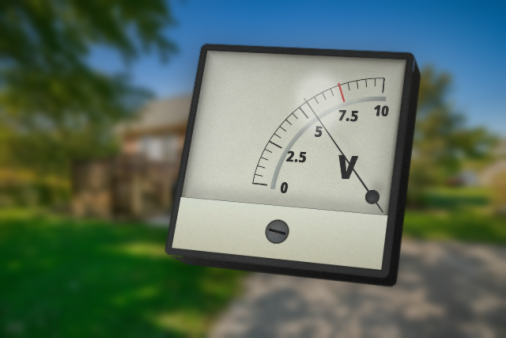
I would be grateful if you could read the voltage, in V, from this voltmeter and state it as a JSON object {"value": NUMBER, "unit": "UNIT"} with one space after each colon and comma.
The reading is {"value": 5.5, "unit": "V"}
